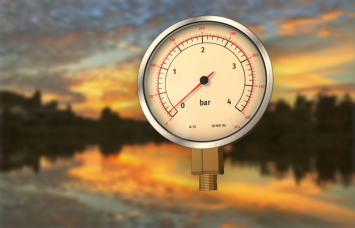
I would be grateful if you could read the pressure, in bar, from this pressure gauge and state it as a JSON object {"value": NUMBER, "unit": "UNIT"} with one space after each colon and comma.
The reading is {"value": 0.1, "unit": "bar"}
